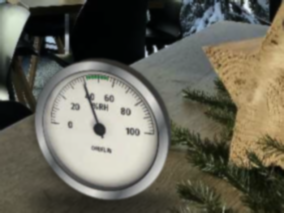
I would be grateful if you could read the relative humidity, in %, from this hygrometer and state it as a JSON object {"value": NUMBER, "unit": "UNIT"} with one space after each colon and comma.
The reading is {"value": 40, "unit": "%"}
